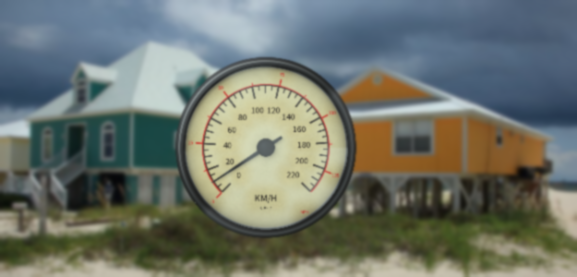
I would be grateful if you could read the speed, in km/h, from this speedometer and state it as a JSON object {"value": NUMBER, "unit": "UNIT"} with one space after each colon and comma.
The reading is {"value": 10, "unit": "km/h"}
